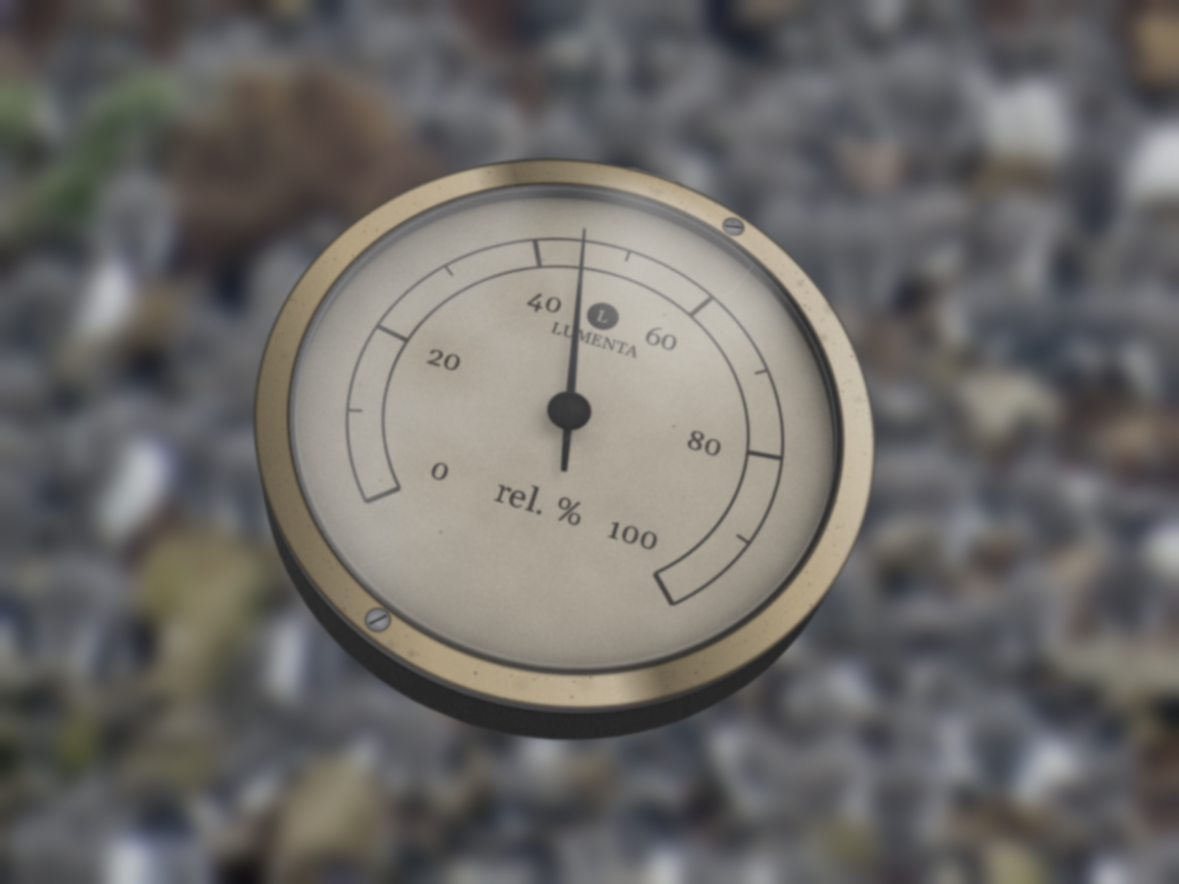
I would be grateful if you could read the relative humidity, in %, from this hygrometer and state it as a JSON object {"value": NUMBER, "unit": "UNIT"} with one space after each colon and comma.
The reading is {"value": 45, "unit": "%"}
